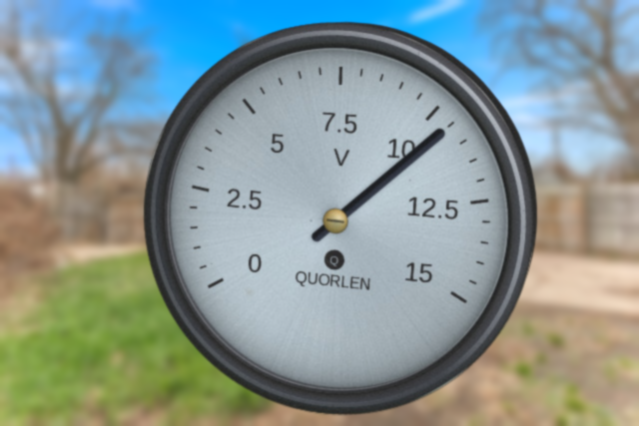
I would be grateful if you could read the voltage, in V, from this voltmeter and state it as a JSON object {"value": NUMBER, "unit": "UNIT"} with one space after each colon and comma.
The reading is {"value": 10.5, "unit": "V"}
